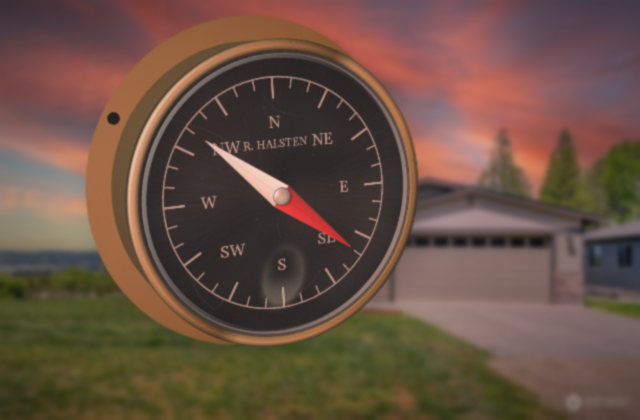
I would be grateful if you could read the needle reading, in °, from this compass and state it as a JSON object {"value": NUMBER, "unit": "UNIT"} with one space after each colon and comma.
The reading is {"value": 130, "unit": "°"}
